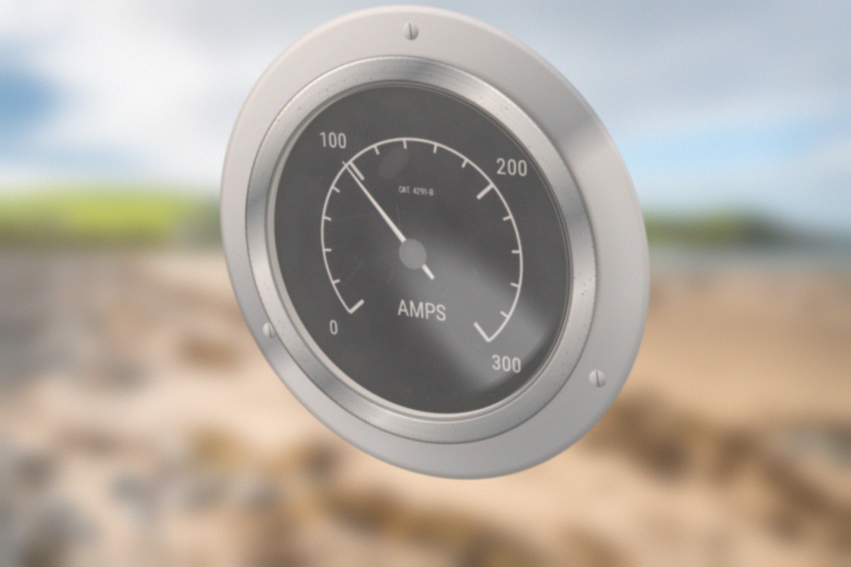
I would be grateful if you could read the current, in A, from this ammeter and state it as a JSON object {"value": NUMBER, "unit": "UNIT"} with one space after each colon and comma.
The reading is {"value": 100, "unit": "A"}
